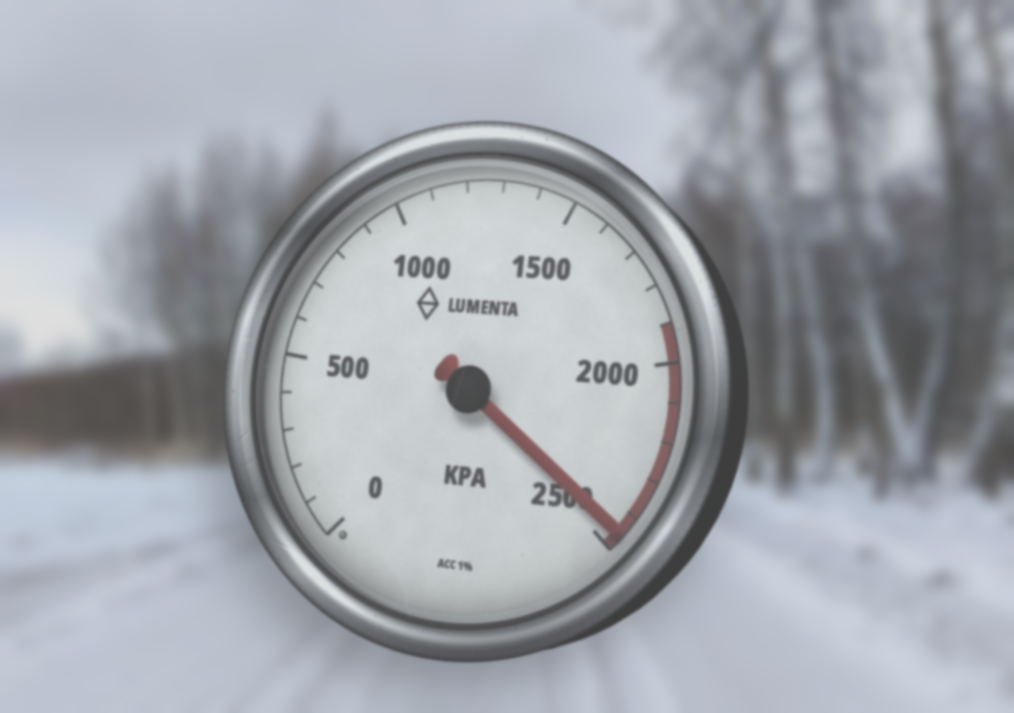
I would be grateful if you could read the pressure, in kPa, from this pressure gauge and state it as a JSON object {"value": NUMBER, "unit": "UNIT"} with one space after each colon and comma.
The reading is {"value": 2450, "unit": "kPa"}
